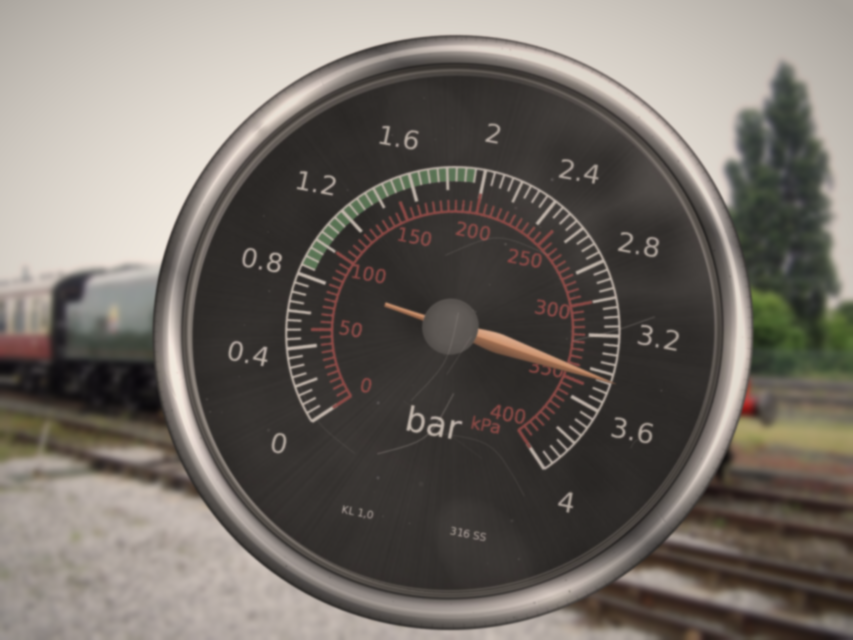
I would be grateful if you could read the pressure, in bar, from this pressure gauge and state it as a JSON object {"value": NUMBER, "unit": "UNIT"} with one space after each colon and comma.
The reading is {"value": 3.45, "unit": "bar"}
